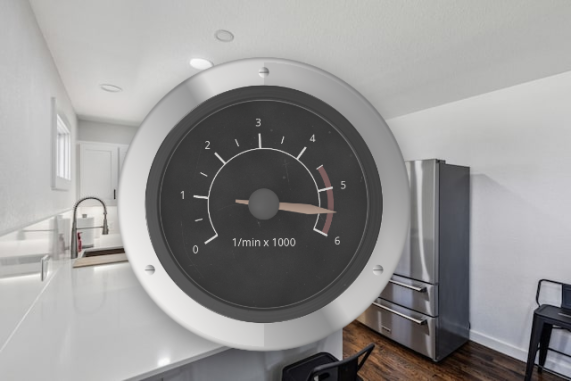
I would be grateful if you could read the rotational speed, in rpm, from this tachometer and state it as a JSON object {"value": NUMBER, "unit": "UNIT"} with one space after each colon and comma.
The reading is {"value": 5500, "unit": "rpm"}
